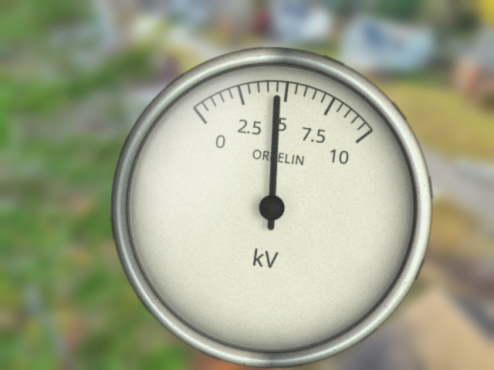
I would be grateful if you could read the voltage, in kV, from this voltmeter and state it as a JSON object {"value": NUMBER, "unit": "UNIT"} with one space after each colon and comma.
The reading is {"value": 4.5, "unit": "kV"}
